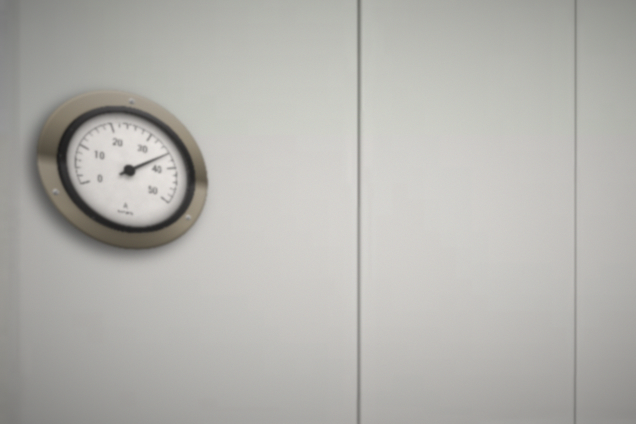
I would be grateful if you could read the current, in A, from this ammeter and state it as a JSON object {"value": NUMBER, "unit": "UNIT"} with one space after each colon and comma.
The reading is {"value": 36, "unit": "A"}
